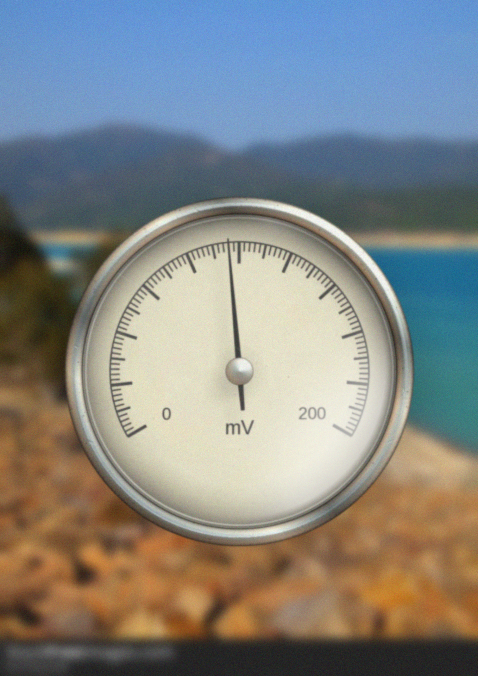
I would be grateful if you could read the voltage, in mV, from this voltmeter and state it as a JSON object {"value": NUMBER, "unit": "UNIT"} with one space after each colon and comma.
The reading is {"value": 96, "unit": "mV"}
